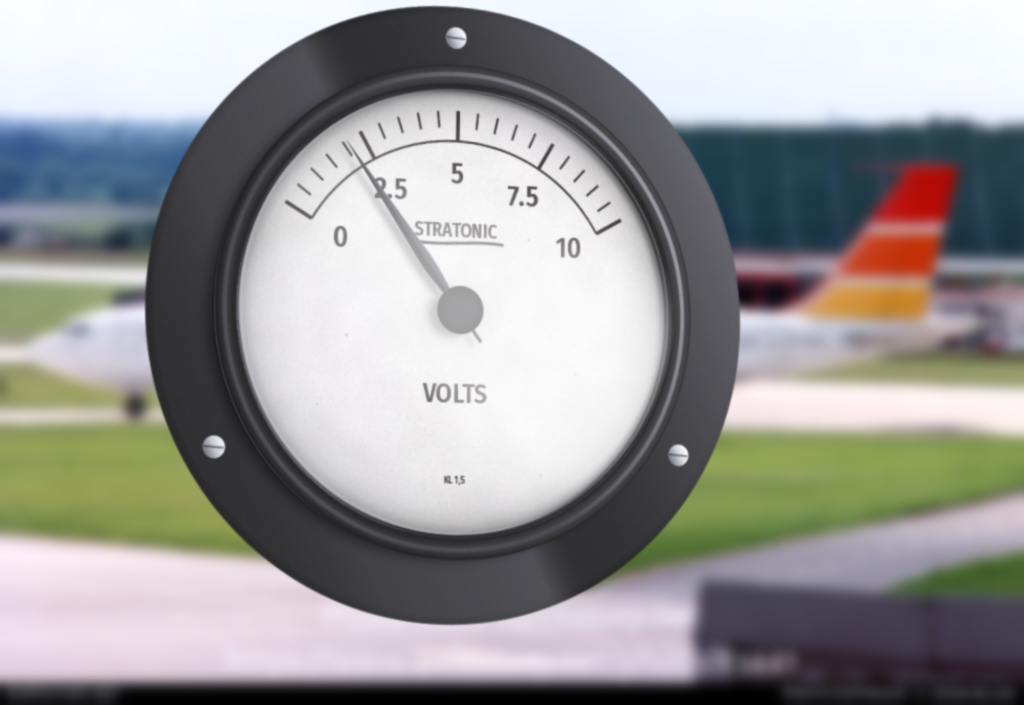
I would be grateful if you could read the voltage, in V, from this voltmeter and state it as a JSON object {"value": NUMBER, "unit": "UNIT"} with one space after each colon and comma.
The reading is {"value": 2, "unit": "V"}
